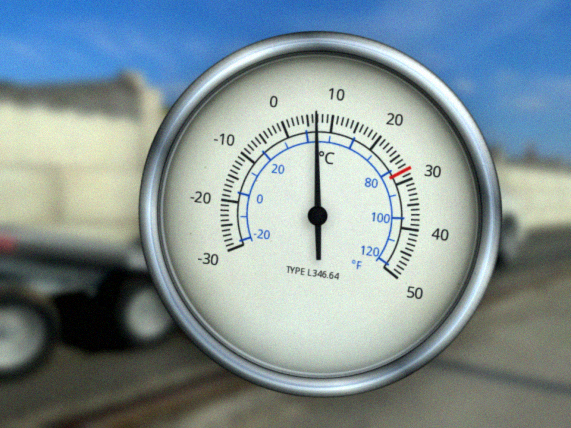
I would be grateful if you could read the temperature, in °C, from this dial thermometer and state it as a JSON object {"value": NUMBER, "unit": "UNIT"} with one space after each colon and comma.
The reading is {"value": 7, "unit": "°C"}
